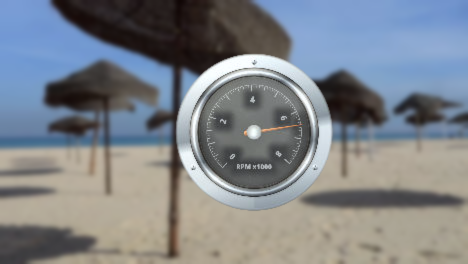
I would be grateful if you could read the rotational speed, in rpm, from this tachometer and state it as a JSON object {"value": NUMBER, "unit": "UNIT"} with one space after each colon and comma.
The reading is {"value": 6500, "unit": "rpm"}
